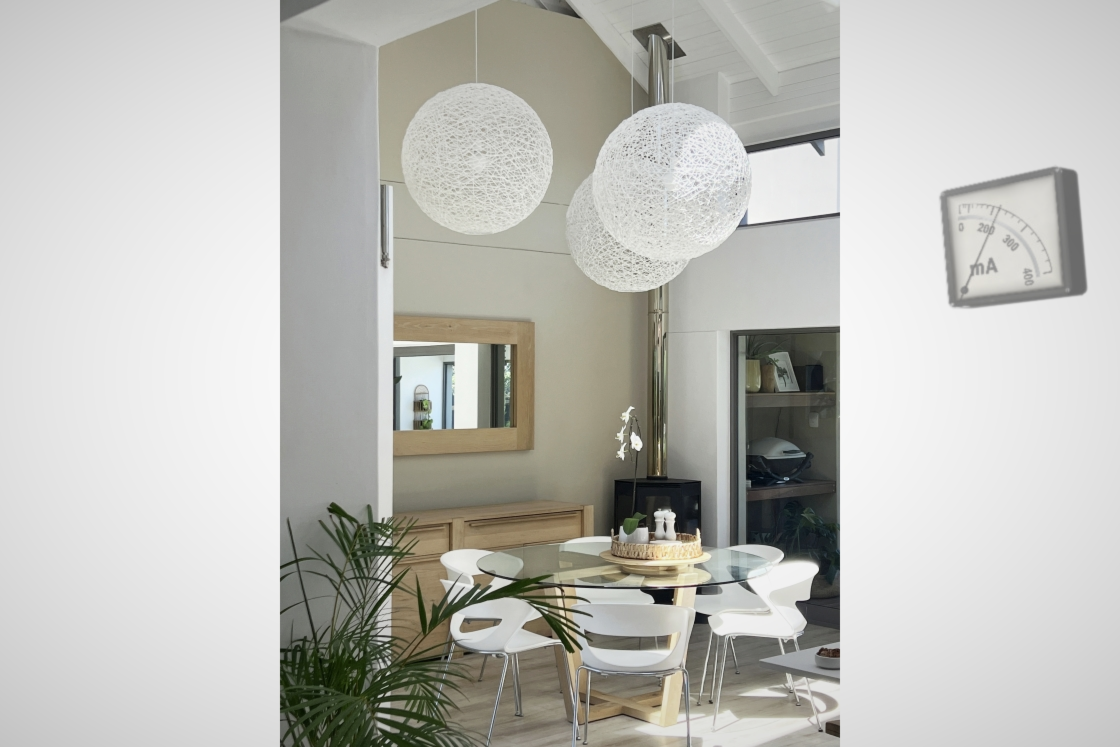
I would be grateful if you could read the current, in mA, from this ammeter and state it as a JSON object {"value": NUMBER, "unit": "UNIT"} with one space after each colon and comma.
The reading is {"value": 220, "unit": "mA"}
